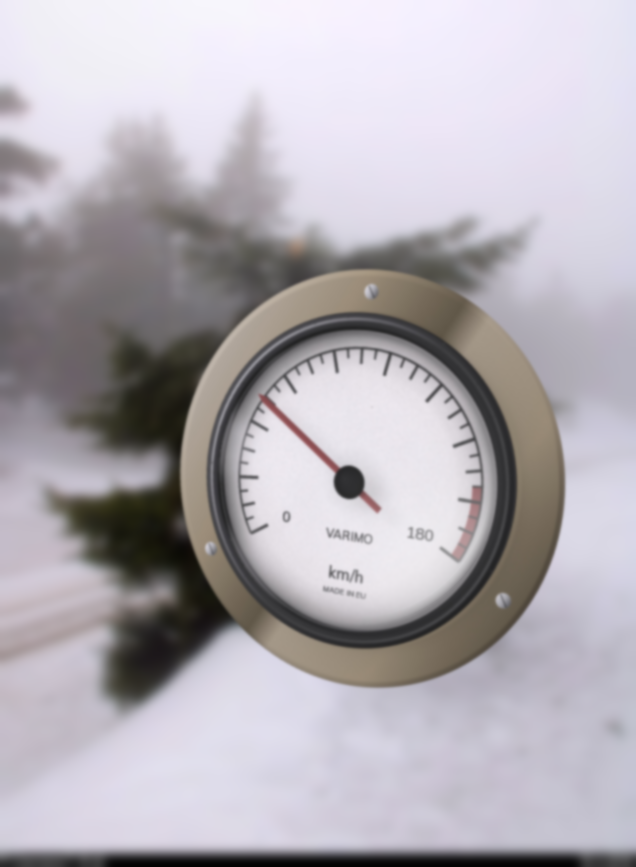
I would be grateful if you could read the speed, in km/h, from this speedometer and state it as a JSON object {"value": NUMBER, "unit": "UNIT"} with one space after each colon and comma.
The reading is {"value": 50, "unit": "km/h"}
